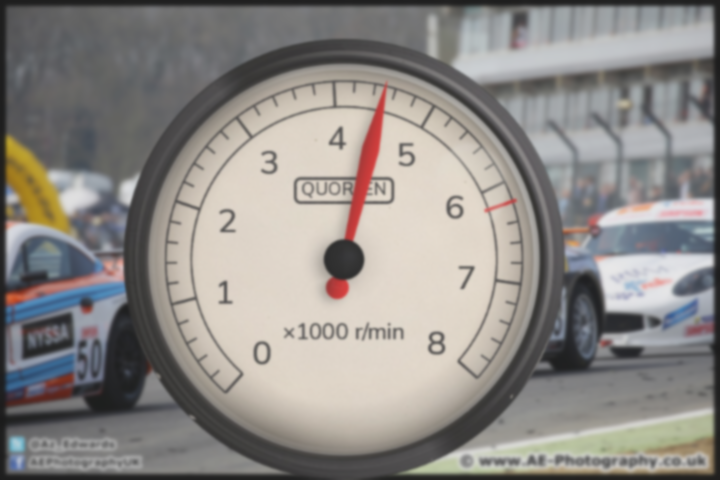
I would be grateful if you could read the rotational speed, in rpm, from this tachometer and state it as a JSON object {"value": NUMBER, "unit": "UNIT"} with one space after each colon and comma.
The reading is {"value": 4500, "unit": "rpm"}
